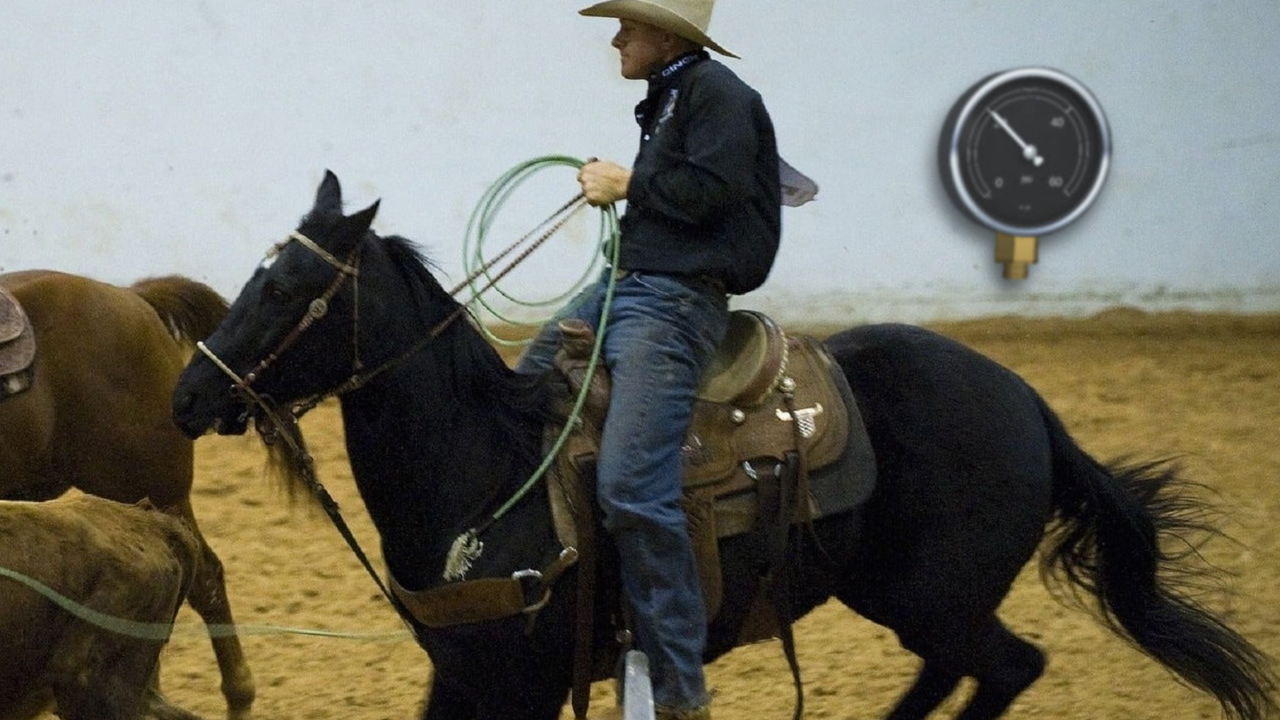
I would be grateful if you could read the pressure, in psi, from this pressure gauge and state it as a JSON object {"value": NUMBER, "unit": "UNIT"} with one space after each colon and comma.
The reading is {"value": 20, "unit": "psi"}
